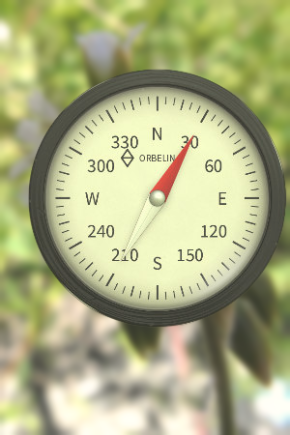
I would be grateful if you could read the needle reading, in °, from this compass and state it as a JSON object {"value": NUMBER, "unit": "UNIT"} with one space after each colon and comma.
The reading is {"value": 30, "unit": "°"}
